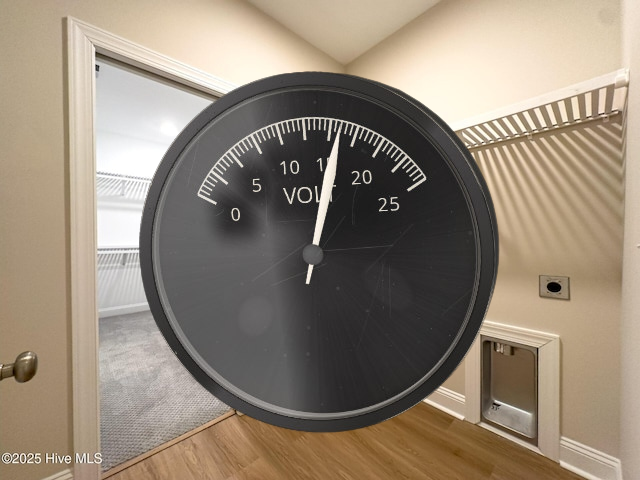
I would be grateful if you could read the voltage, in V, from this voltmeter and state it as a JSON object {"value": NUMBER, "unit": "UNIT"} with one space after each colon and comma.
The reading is {"value": 16, "unit": "V"}
